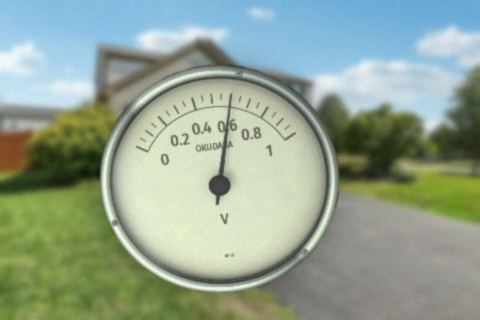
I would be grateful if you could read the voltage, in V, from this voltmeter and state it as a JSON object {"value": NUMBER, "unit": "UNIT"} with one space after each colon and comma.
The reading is {"value": 0.6, "unit": "V"}
